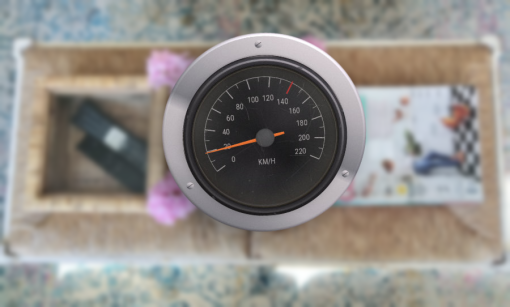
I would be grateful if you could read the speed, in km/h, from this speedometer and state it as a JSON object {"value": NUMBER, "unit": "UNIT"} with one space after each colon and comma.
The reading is {"value": 20, "unit": "km/h"}
